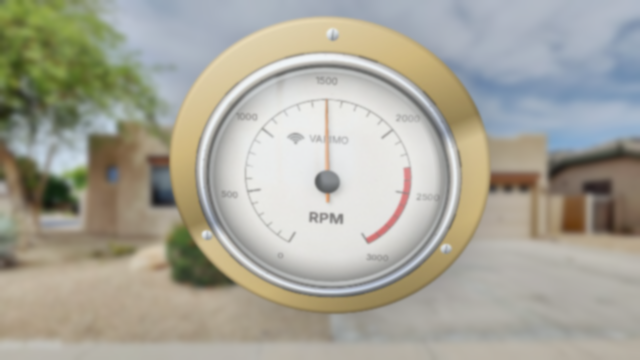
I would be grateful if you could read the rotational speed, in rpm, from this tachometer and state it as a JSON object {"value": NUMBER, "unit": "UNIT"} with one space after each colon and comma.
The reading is {"value": 1500, "unit": "rpm"}
